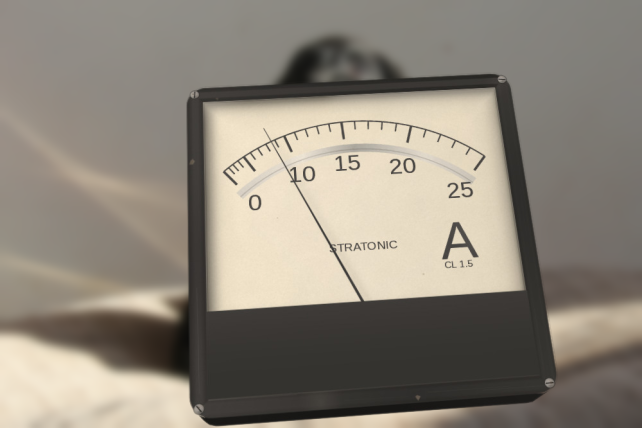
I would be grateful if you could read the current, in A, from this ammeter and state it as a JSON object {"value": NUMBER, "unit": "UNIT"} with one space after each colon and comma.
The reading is {"value": 8.5, "unit": "A"}
